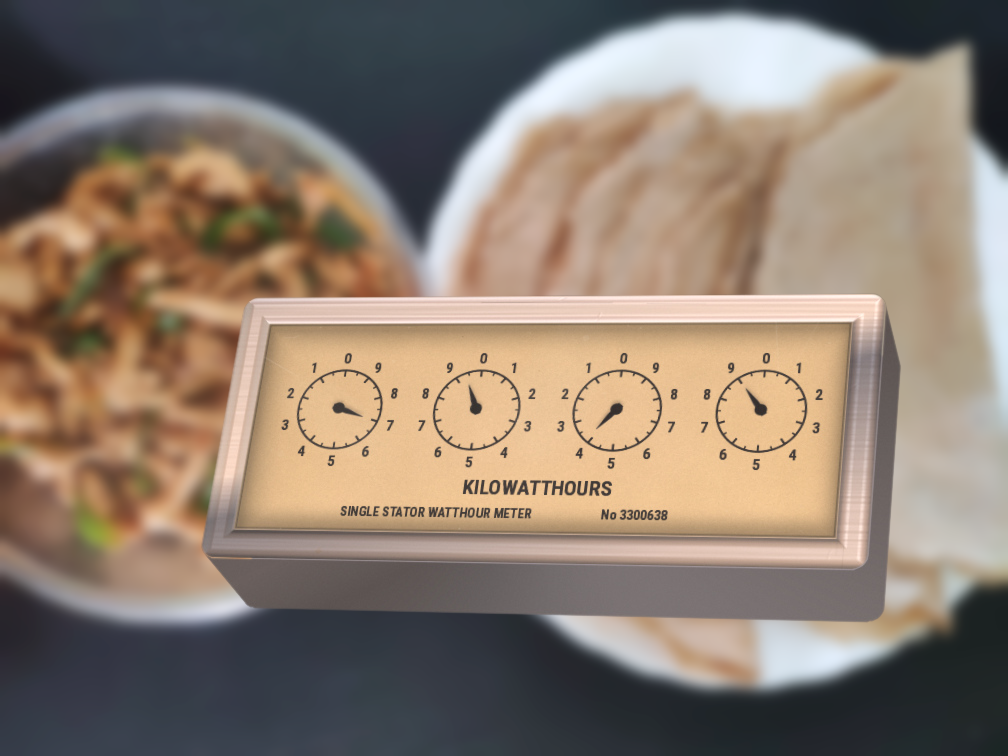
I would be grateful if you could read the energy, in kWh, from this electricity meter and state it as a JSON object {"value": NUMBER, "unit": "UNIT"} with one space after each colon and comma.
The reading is {"value": 6939, "unit": "kWh"}
